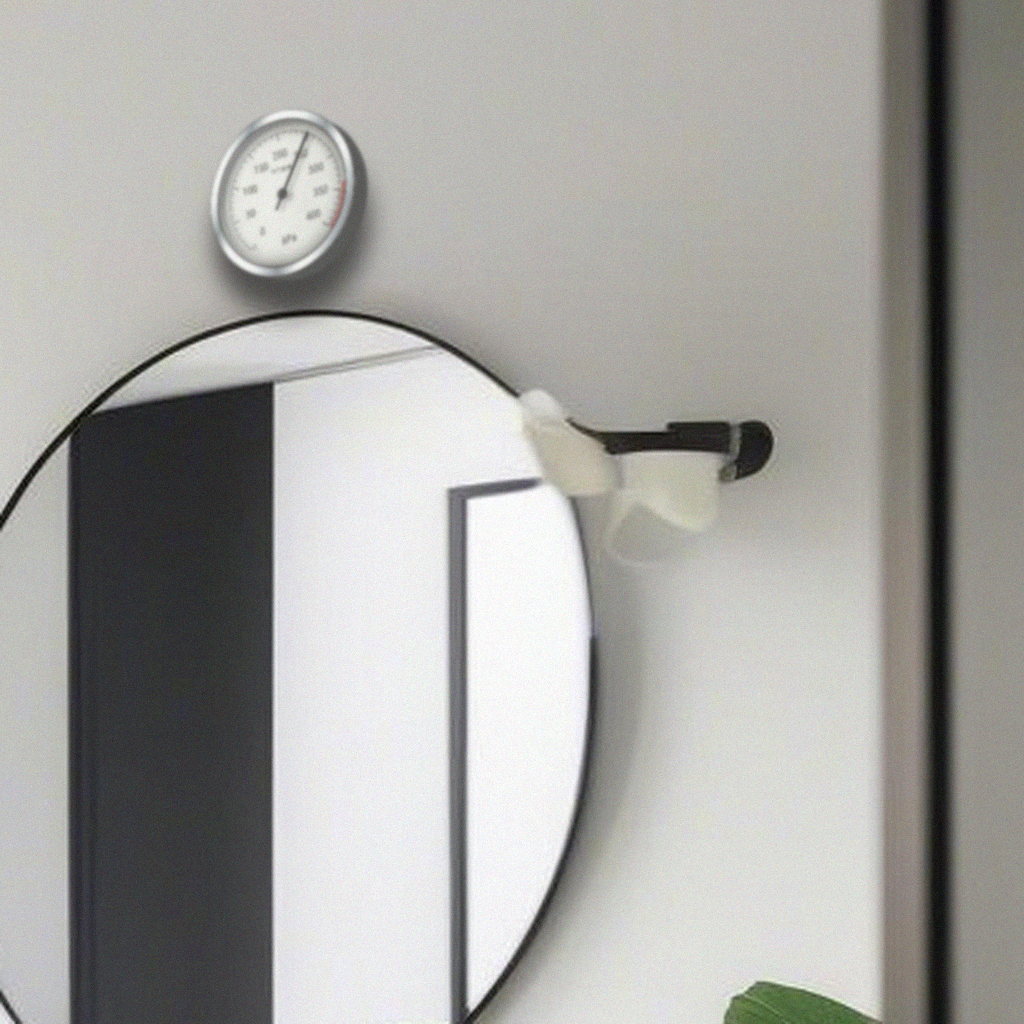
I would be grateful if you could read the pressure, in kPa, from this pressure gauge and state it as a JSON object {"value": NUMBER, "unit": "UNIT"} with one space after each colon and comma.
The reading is {"value": 250, "unit": "kPa"}
